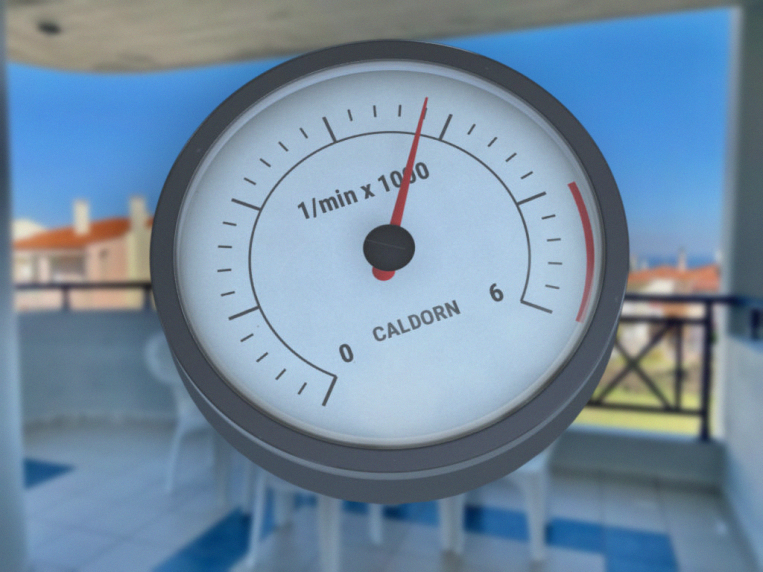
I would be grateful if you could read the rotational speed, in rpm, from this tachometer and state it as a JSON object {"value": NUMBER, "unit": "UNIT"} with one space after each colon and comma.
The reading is {"value": 3800, "unit": "rpm"}
